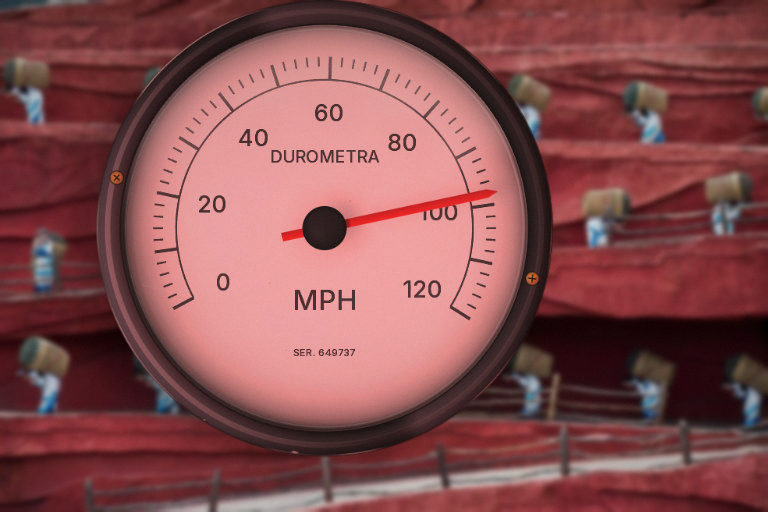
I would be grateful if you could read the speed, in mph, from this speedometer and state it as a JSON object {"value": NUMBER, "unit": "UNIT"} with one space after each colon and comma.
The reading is {"value": 98, "unit": "mph"}
